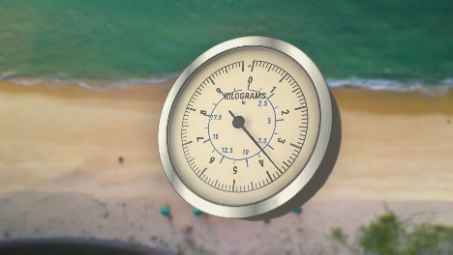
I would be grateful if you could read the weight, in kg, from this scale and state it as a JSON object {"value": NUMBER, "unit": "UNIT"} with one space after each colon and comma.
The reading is {"value": 3.7, "unit": "kg"}
